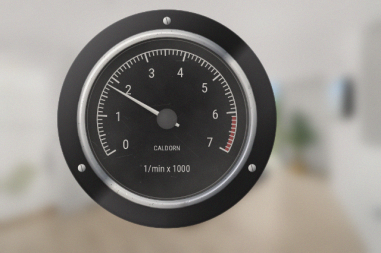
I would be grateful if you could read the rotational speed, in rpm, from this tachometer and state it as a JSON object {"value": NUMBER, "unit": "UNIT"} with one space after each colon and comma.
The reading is {"value": 1800, "unit": "rpm"}
